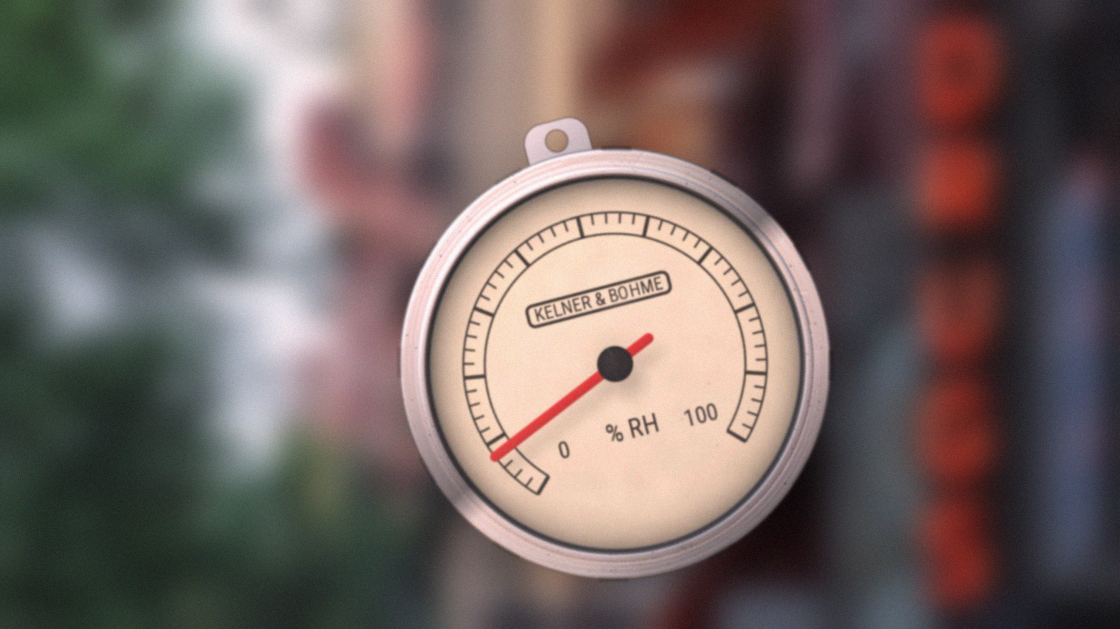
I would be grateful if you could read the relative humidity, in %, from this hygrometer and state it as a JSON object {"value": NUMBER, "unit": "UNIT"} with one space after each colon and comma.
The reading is {"value": 8, "unit": "%"}
